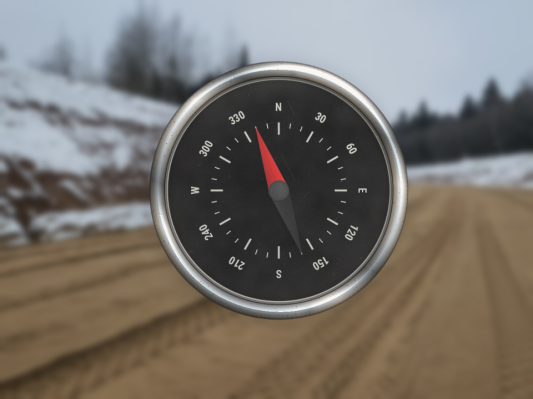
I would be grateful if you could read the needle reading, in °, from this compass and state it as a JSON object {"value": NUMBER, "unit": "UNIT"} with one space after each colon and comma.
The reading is {"value": 340, "unit": "°"}
